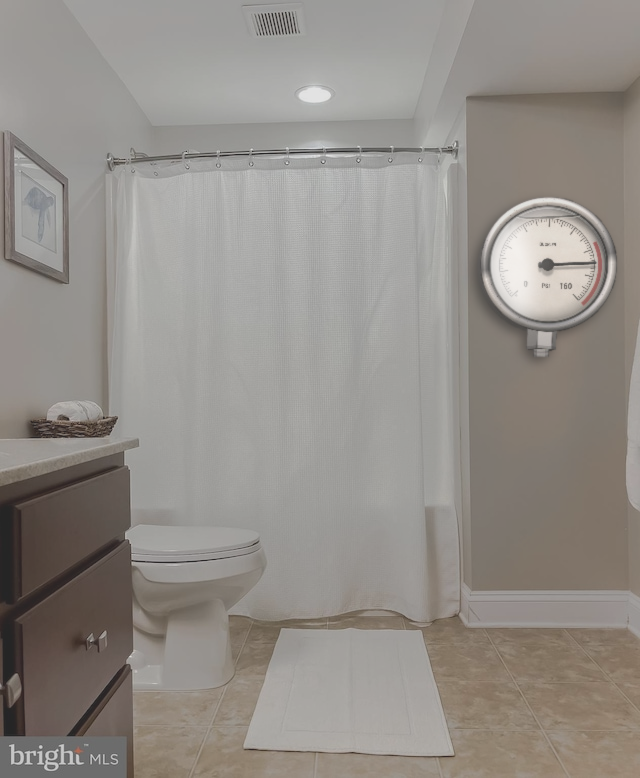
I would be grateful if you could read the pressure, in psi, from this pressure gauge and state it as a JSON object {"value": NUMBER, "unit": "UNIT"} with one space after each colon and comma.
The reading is {"value": 130, "unit": "psi"}
